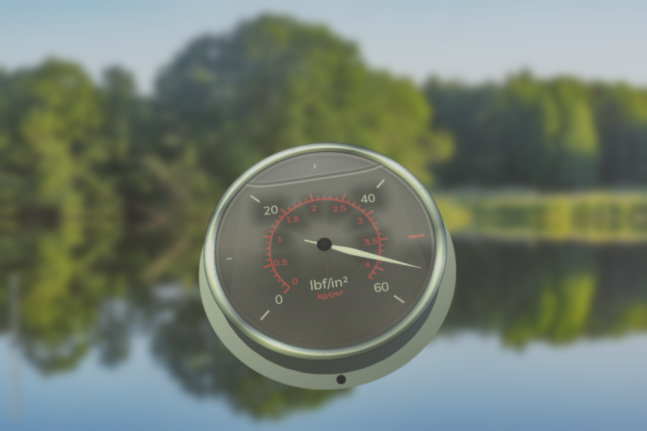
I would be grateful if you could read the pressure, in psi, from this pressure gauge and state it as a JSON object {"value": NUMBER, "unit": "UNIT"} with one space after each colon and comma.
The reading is {"value": 55, "unit": "psi"}
